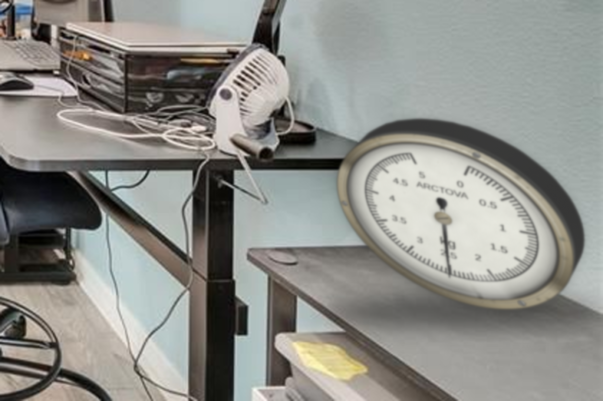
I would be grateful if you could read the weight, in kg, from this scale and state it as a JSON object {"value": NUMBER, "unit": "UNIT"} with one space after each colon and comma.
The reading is {"value": 2.5, "unit": "kg"}
